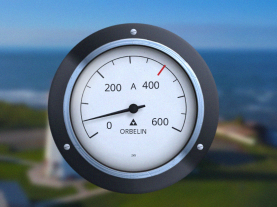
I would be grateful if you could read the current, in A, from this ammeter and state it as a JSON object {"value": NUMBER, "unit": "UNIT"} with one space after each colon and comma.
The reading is {"value": 50, "unit": "A"}
